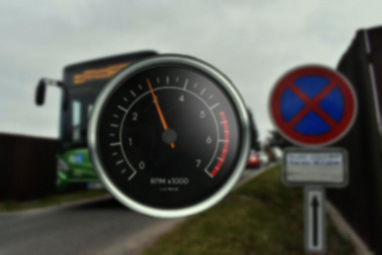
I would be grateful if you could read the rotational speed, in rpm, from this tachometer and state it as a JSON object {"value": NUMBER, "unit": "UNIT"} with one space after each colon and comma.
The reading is {"value": 3000, "unit": "rpm"}
